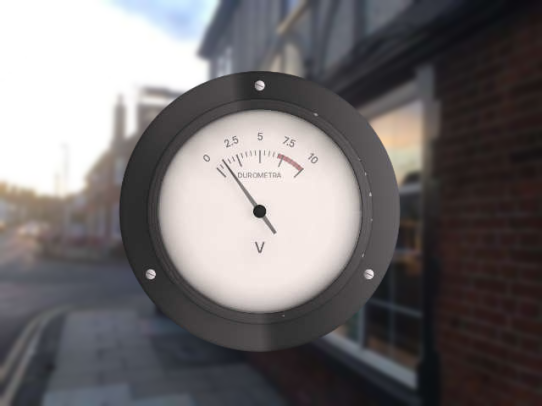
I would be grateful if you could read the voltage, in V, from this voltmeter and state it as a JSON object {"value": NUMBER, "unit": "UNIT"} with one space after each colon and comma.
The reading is {"value": 1, "unit": "V"}
